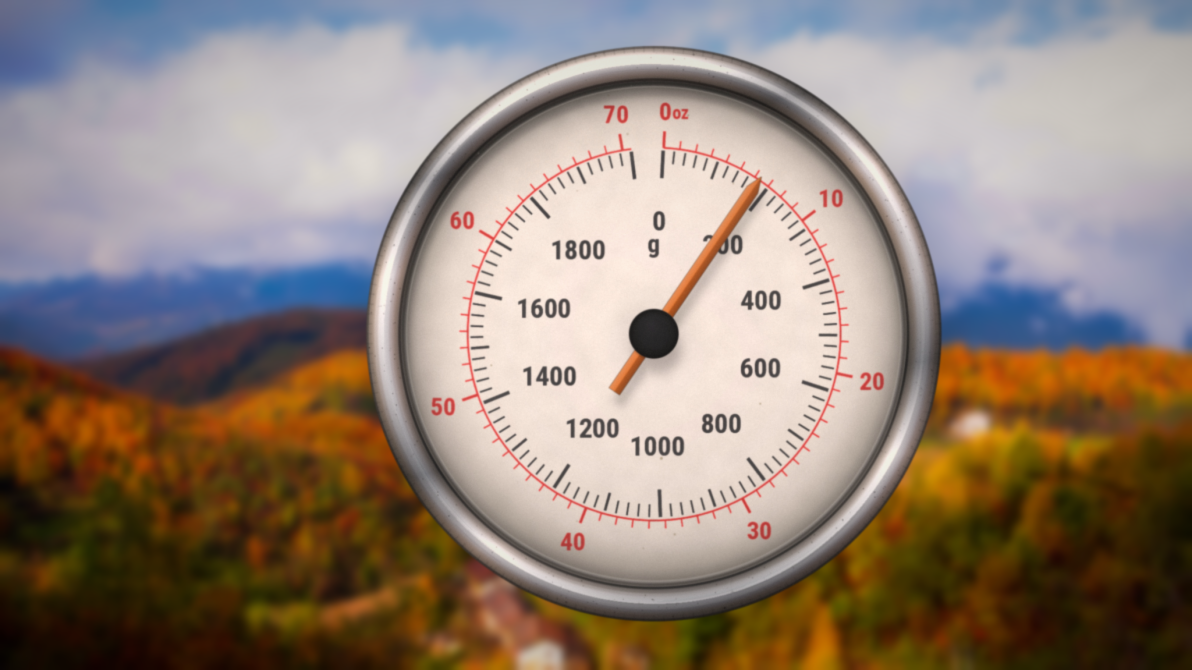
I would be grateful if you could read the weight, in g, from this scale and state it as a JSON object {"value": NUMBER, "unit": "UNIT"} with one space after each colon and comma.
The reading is {"value": 180, "unit": "g"}
